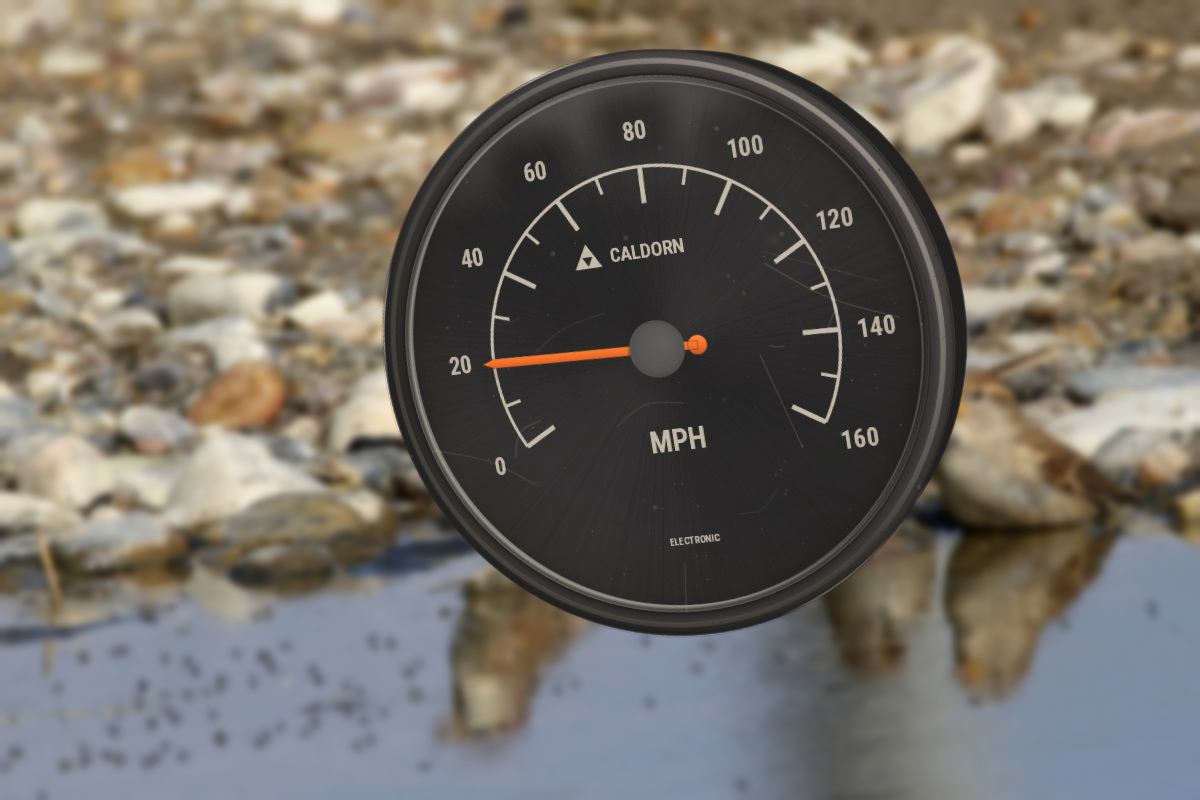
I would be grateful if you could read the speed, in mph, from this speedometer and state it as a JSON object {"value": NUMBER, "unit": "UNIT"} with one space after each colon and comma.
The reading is {"value": 20, "unit": "mph"}
